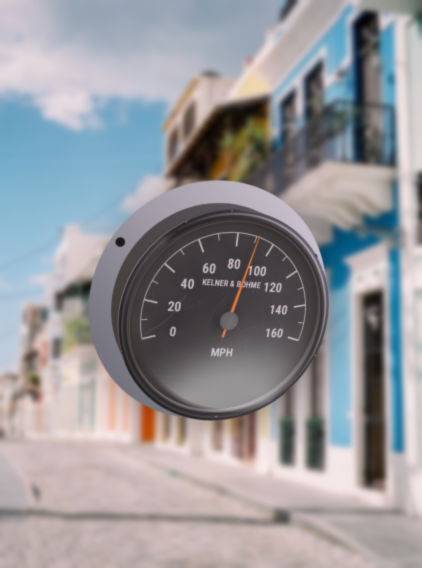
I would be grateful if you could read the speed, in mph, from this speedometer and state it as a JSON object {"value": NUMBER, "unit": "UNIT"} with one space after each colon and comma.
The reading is {"value": 90, "unit": "mph"}
